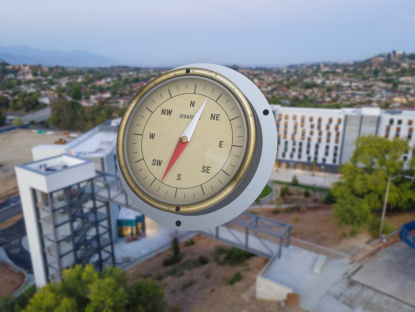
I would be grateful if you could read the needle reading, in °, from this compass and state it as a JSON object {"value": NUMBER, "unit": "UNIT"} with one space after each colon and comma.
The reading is {"value": 200, "unit": "°"}
